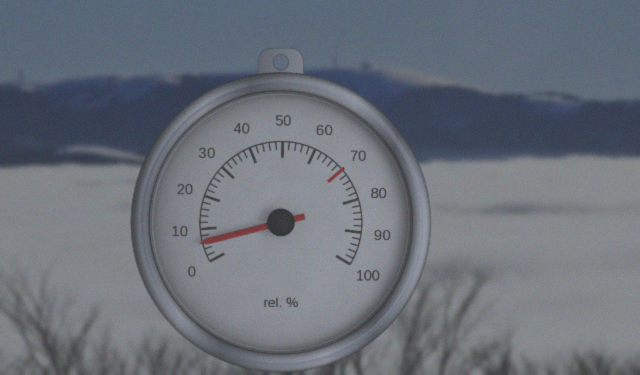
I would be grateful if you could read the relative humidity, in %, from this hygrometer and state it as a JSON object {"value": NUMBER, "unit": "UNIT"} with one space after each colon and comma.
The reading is {"value": 6, "unit": "%"}
